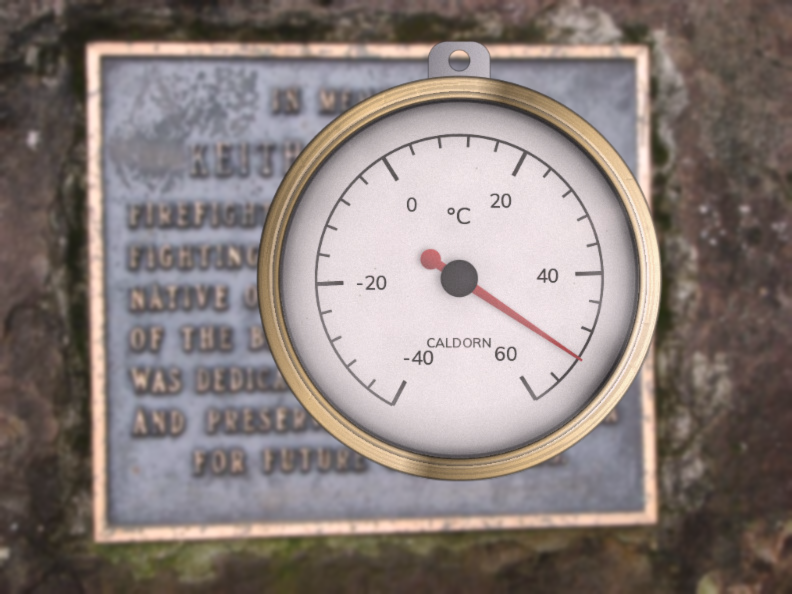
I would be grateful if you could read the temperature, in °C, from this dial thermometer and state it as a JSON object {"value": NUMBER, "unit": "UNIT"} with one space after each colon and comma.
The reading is {"value": 52, "unit": "°C"}
